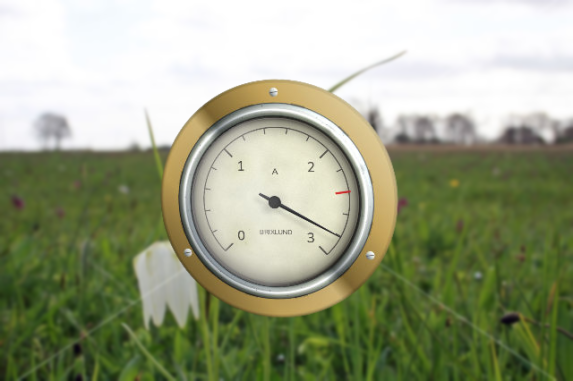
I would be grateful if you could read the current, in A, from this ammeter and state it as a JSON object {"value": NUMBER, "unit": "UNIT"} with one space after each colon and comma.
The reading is {"value": 2.8, "unit": "A"}
